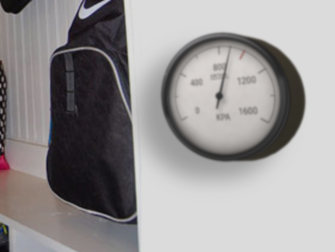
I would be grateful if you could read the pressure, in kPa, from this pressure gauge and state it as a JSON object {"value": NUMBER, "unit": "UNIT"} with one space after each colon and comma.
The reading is {"value": 900, "unit": "kPa"}
